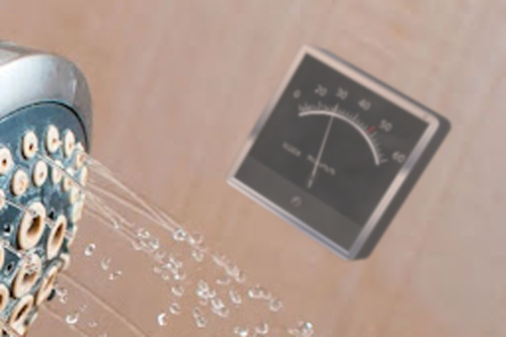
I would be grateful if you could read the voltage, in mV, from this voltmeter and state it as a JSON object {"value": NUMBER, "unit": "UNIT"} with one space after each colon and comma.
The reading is {"value": 30, "unit": "mV"}
